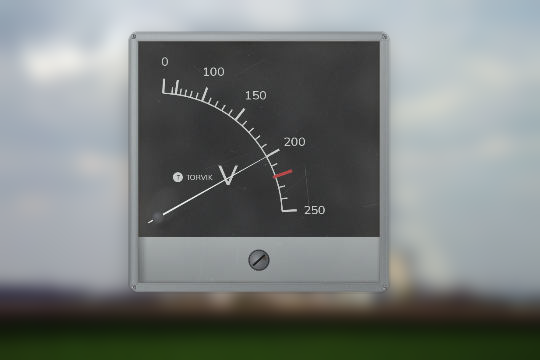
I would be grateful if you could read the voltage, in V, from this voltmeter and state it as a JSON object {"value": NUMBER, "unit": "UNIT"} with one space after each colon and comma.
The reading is {"value": 200, "unit": "V"}
